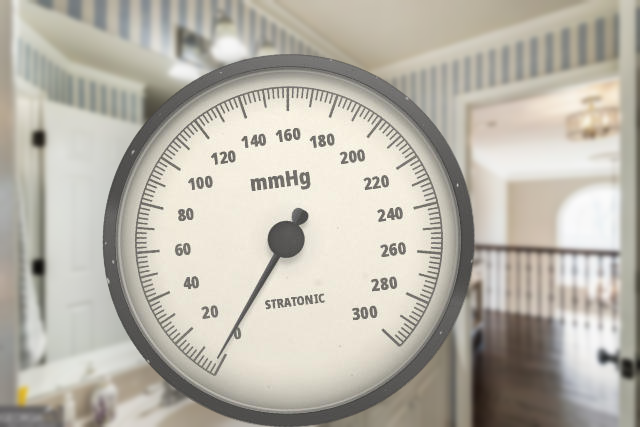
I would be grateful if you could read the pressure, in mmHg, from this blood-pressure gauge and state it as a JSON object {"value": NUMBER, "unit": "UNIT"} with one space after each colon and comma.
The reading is {"value": 2, "unit": "mmHg"}
